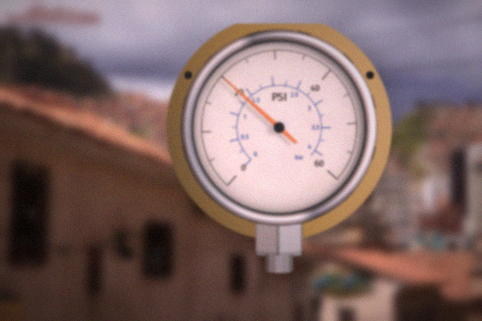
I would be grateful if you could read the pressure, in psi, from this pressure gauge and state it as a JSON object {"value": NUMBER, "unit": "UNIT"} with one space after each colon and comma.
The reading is {"value": 20, "unit": "psi"}
